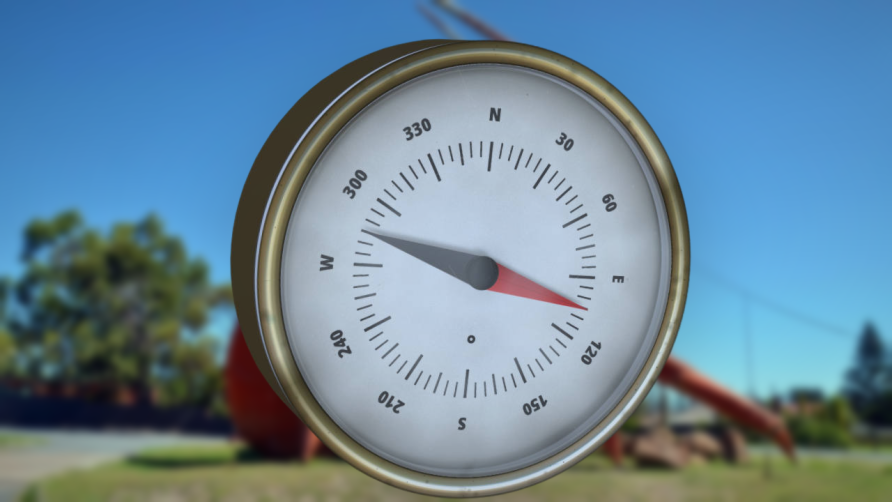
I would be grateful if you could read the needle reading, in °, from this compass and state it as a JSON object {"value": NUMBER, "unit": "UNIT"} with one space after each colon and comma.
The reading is {"value": 105, "unit": "°"}
